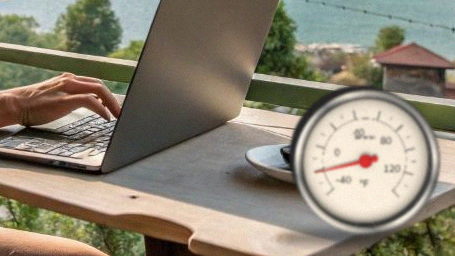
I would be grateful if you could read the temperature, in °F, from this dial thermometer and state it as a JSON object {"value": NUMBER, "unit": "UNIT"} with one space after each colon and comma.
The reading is {"value": -20, "unit": "°F"}
